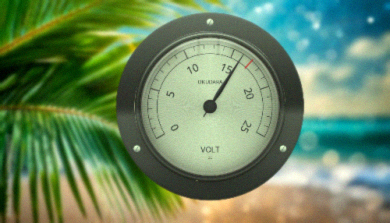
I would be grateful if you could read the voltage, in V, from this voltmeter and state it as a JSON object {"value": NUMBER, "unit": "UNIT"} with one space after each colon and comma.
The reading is {"value": 16, "unit": "V"}
